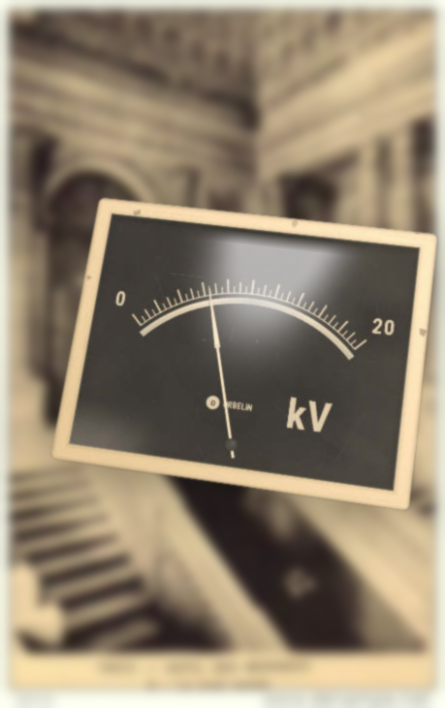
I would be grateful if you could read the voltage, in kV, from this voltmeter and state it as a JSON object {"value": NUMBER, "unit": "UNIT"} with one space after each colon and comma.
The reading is {"value": 6.5, "unit": "kV"}
